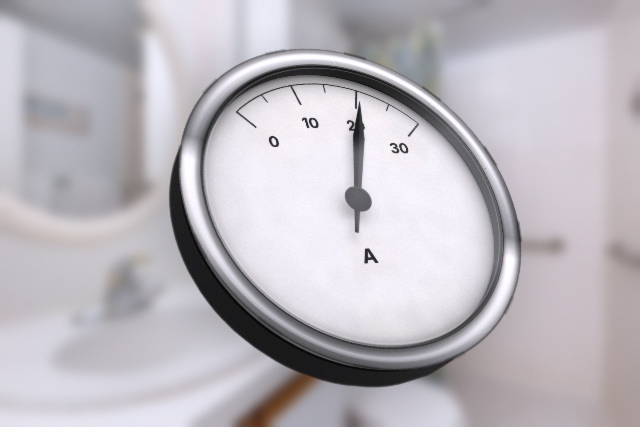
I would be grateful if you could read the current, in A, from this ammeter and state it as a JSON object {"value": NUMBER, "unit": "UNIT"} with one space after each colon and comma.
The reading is {"value": 20, "unit": "A"}
